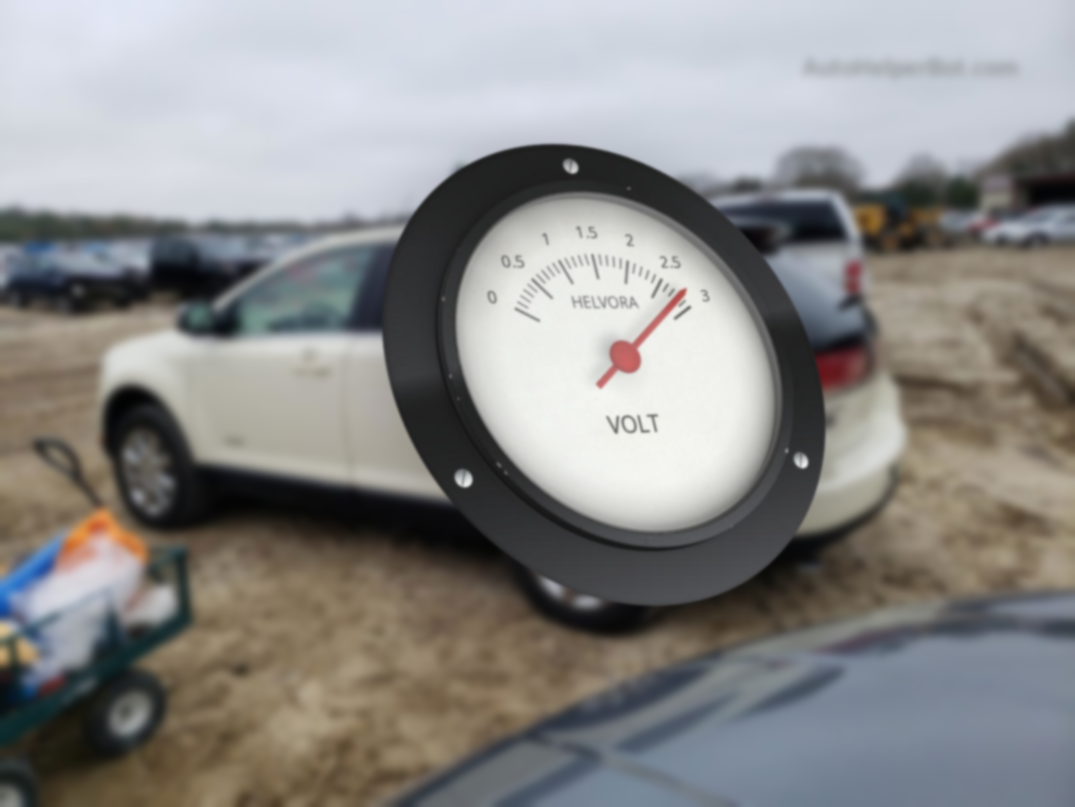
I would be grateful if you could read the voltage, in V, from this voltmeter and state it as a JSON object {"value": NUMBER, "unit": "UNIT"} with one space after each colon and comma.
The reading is {"value": 2.8, "unit": "V"}
